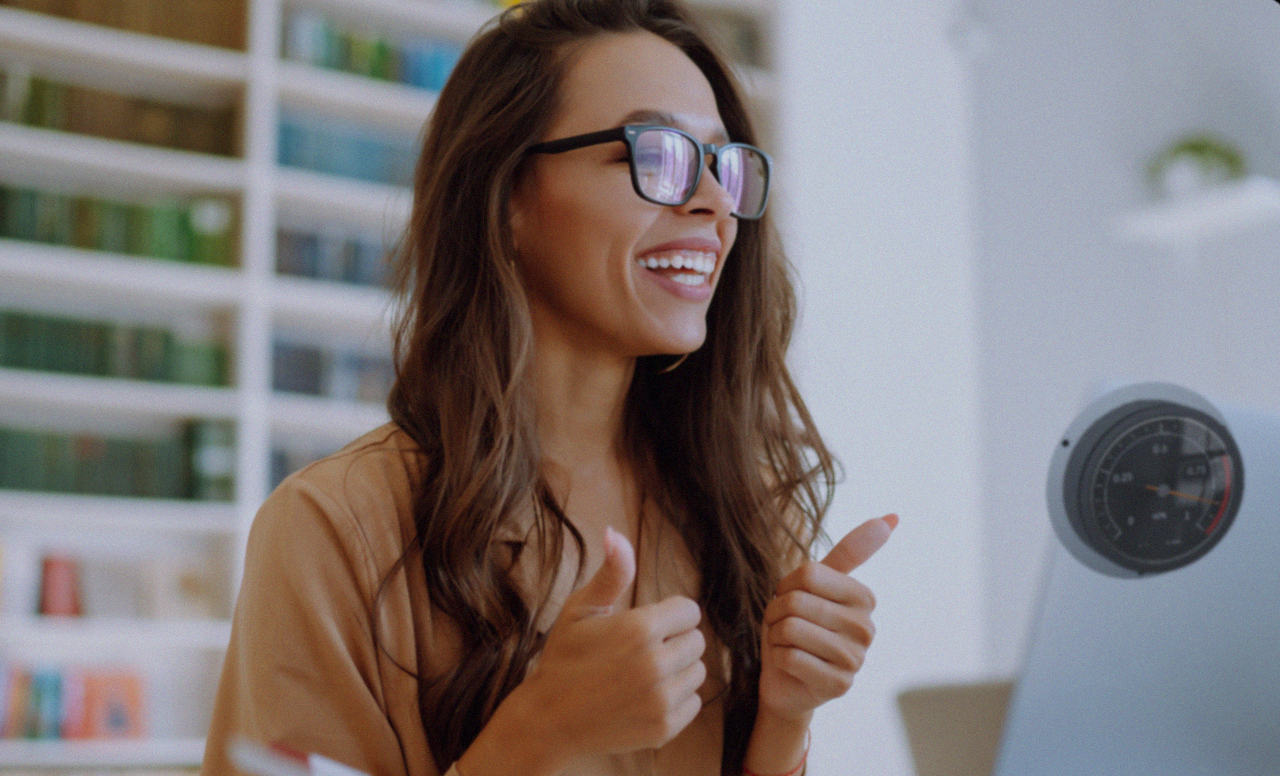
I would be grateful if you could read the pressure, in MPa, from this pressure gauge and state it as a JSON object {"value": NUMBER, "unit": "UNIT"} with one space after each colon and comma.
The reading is {"value": 0.9, "unit": "MPa"}
